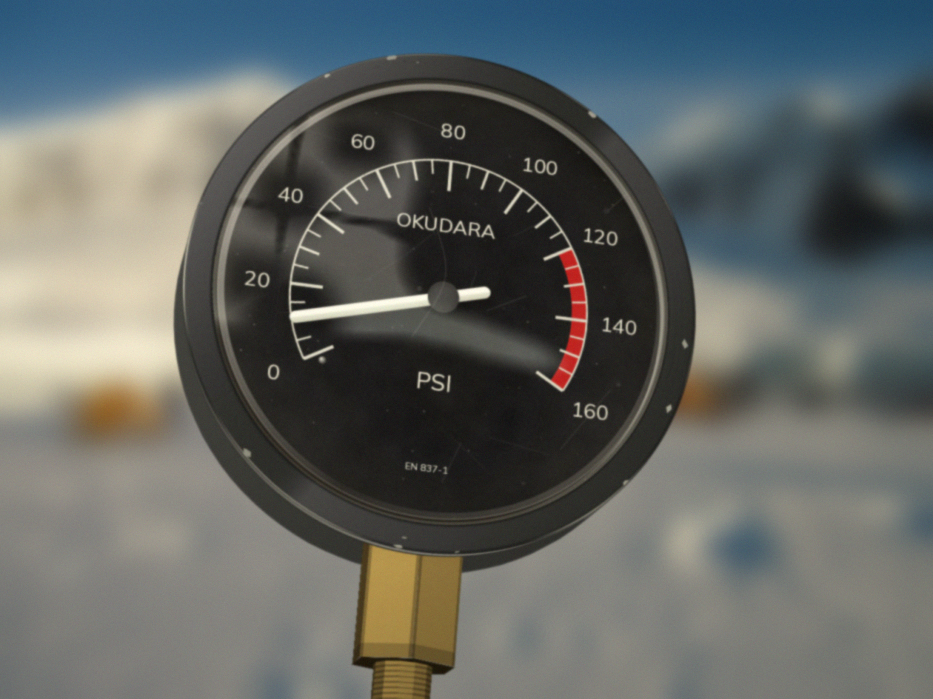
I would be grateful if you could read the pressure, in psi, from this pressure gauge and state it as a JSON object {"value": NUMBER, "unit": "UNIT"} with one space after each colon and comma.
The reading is {"value": 10, "unit": "psi"}
